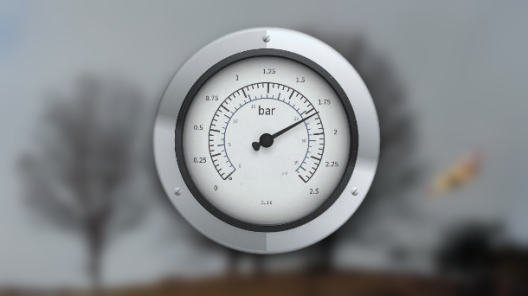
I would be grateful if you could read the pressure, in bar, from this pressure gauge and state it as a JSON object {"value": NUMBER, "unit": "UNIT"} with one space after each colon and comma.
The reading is {"value": 1.8, "unit": "bar"}
